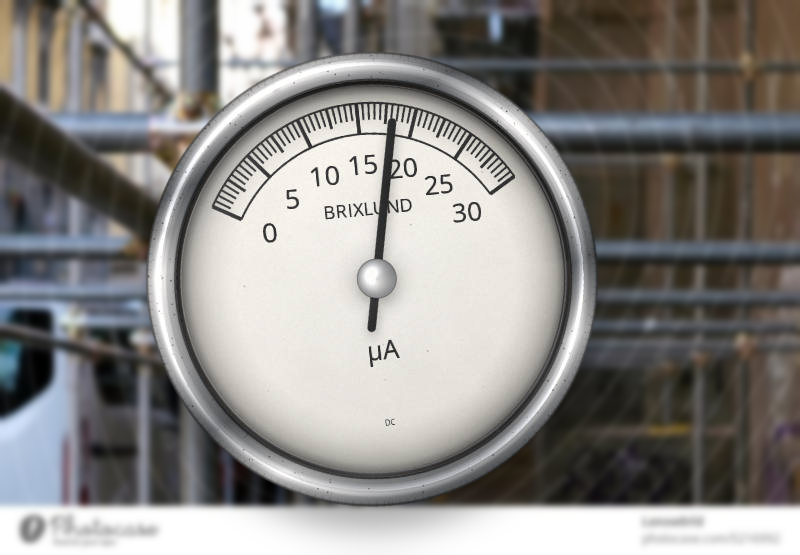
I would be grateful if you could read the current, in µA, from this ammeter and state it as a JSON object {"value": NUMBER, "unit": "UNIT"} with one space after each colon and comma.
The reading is {"value": 18, "unit": "µA"}
